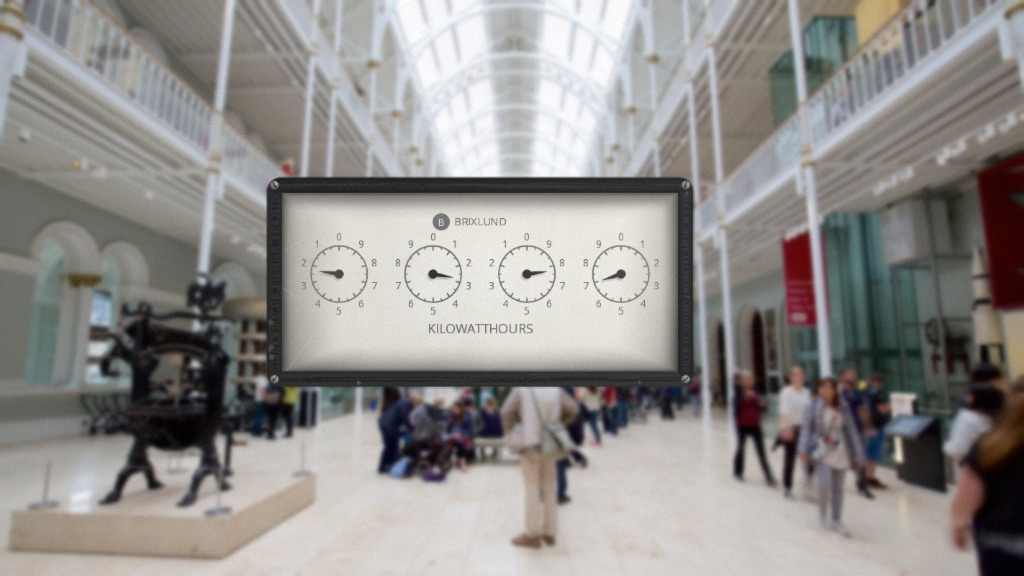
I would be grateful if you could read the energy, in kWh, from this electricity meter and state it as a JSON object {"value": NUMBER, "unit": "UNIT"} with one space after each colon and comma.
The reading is {"value": 2277, "unit": "kWh"}
